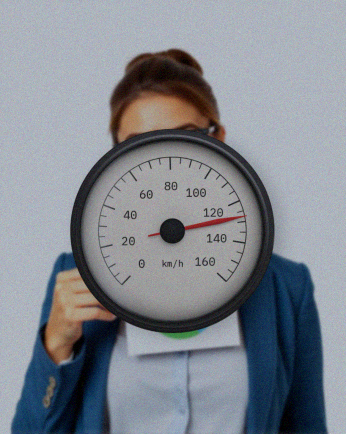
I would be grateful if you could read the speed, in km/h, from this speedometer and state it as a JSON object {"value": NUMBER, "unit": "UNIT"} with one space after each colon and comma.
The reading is {"value": 127.5, "unit": "km/h"}
